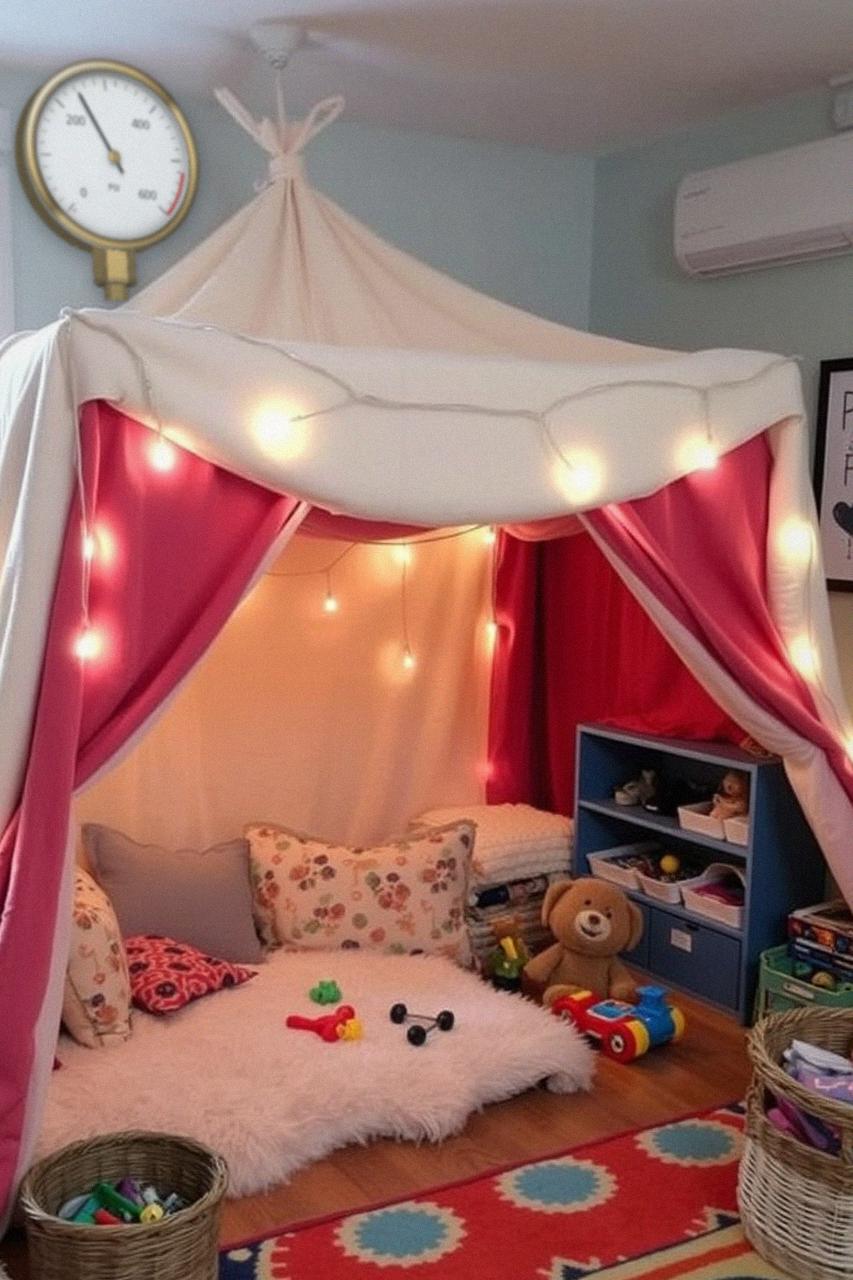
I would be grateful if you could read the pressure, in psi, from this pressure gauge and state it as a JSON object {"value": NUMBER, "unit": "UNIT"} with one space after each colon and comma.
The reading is {"value": 240, "unit": "psi"}
